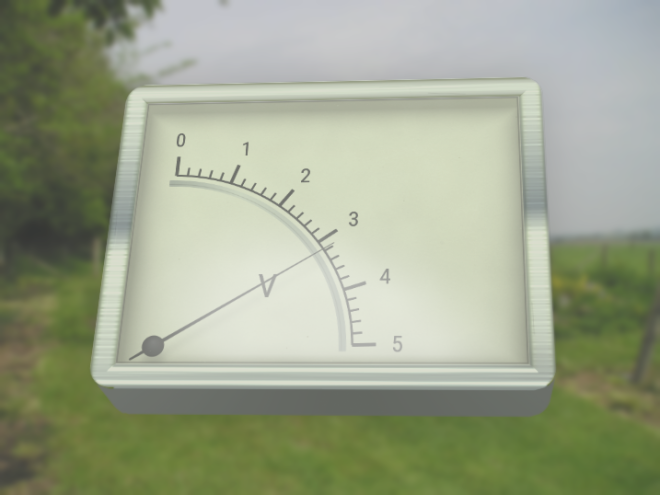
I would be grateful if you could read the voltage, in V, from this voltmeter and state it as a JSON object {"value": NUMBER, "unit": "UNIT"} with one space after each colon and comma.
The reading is {"value": 3.2, "unit": "V"}
